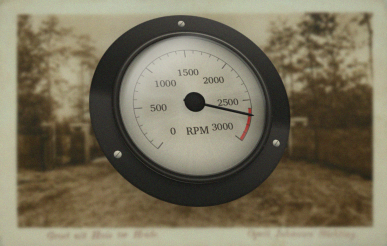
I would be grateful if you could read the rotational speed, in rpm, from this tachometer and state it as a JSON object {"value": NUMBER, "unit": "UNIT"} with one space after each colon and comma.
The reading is {"value": 2700, "unit": "rpm"}
